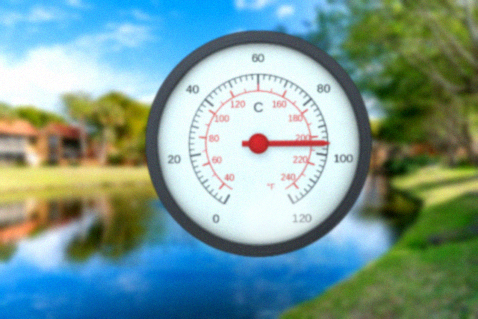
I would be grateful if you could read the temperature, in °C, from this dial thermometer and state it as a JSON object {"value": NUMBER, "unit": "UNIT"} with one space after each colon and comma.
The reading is {"value": 96, "unit": "°C"}
